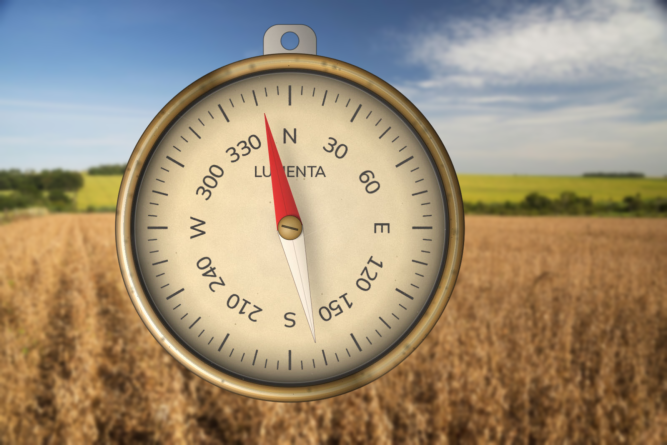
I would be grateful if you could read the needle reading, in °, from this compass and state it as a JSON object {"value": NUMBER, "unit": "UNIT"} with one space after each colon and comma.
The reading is {"value": 347.5, "unit": "°"}
